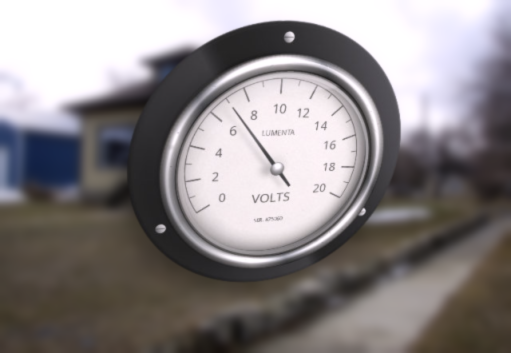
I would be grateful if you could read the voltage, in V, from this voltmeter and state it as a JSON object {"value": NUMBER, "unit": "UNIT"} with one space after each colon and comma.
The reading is {"value": 7, "unit": "V"}
